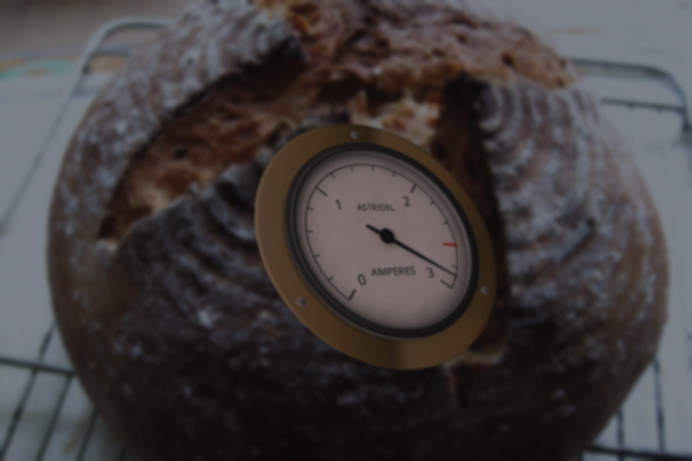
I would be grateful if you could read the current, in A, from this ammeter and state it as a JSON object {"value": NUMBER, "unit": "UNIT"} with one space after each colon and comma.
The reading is {"value": 2.9, "unit": "A"}
